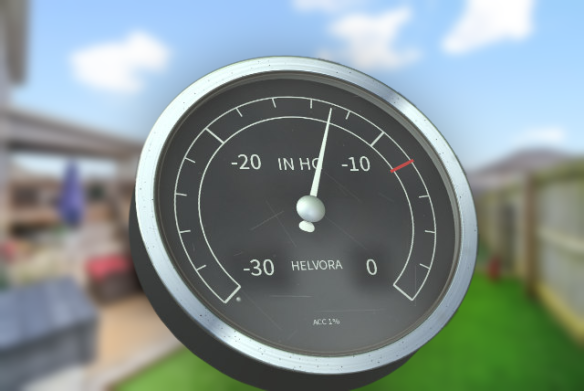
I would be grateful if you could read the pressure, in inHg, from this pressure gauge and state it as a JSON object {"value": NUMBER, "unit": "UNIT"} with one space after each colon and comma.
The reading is {"value": -13, "unit": "inHg"}
